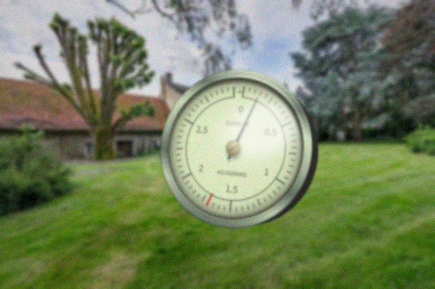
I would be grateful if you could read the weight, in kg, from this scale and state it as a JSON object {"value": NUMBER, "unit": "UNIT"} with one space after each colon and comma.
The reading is {"value": 0.15, "unit": "kg"}
